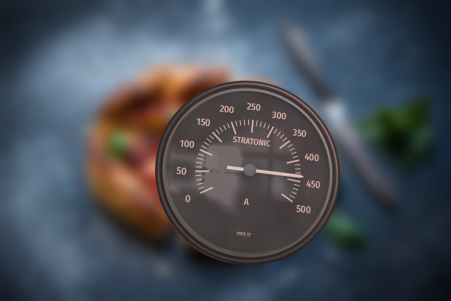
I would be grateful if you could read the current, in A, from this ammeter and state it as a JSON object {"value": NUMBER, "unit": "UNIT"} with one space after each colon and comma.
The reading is {"value": 440, "unit": "A"}
